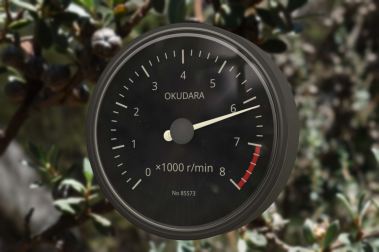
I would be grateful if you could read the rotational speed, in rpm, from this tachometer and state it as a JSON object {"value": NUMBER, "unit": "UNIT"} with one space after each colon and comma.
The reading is {"value": 6200, "unit": "rpm"}
